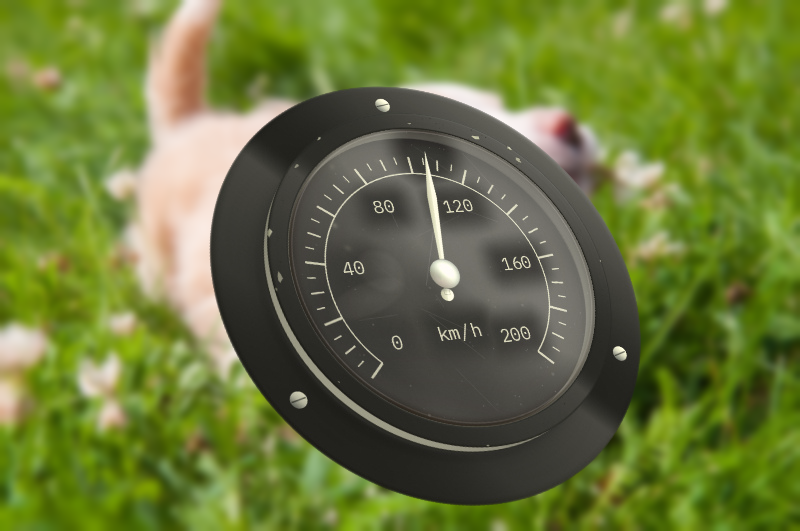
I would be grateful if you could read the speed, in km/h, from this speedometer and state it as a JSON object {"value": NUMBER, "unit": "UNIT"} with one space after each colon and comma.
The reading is {"value": 105, "unit": "km/h"}
